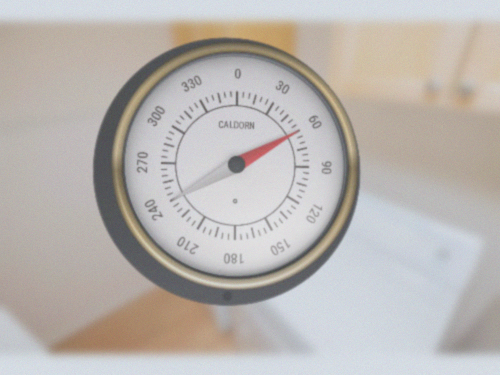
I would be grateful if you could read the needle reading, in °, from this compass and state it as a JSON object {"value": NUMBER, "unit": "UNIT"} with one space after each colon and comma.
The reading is {"value": 60, "unit": "°"}
